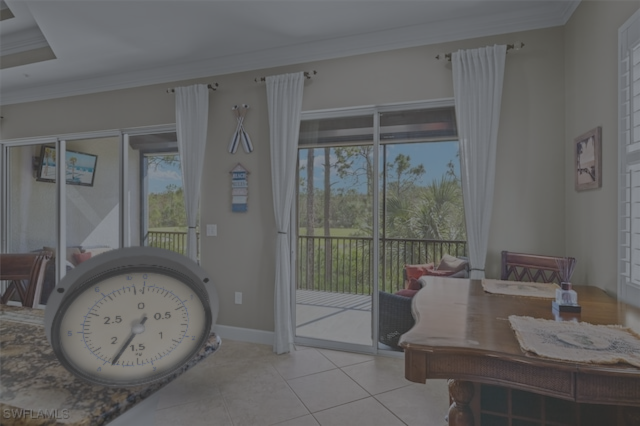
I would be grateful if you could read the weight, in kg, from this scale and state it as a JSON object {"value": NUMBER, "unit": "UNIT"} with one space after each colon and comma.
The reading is {"value": 1.75, "unit": "kg"}
